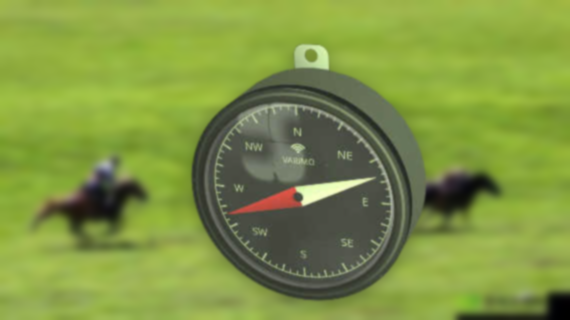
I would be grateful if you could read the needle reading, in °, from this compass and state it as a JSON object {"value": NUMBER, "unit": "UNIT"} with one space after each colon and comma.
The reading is {"value": 250, "unit": "°"}
